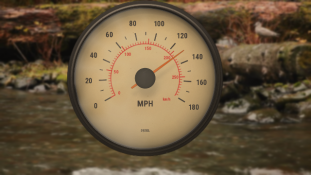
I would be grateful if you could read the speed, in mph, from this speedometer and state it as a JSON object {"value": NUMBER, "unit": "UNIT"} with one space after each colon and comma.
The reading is {"value": 130, "unit": "mph"}
